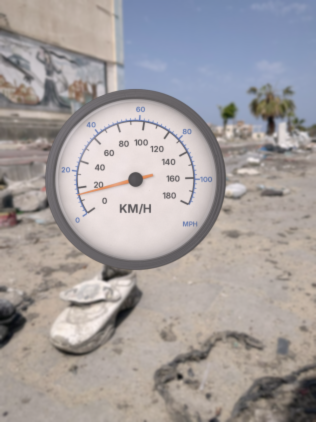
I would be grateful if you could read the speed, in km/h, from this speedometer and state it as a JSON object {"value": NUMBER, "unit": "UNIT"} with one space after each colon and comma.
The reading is {"value": 15, "unit": "km/h"}
